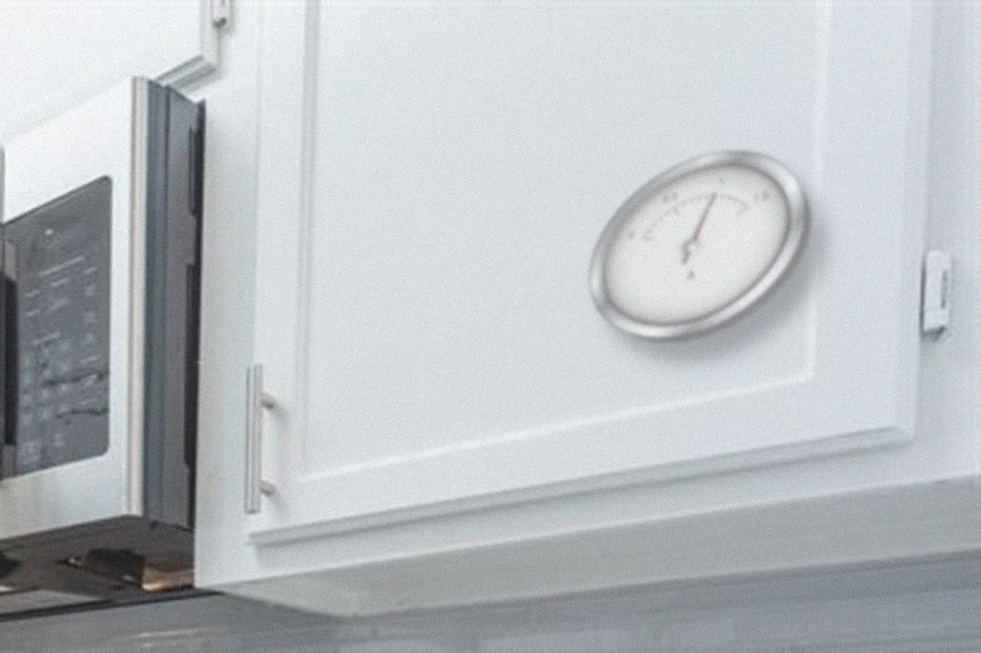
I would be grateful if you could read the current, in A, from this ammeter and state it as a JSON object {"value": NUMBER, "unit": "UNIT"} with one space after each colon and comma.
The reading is {"value": 1, "unit": "A"}
